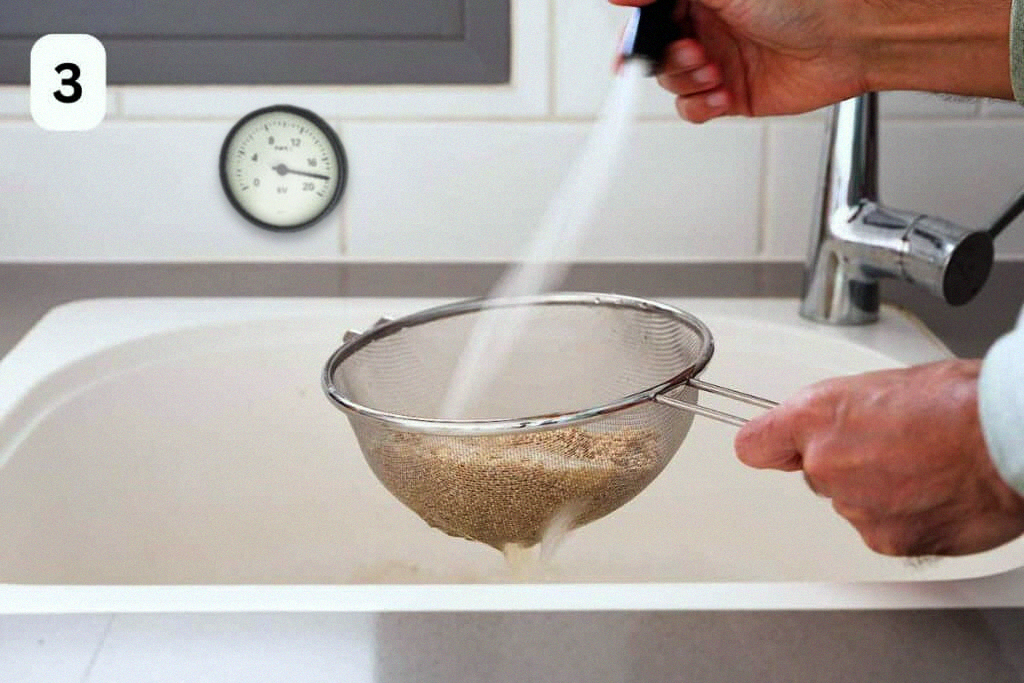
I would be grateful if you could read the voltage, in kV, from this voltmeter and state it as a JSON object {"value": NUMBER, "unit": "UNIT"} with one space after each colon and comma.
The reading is {"value": 18, "unit": "kV"}
